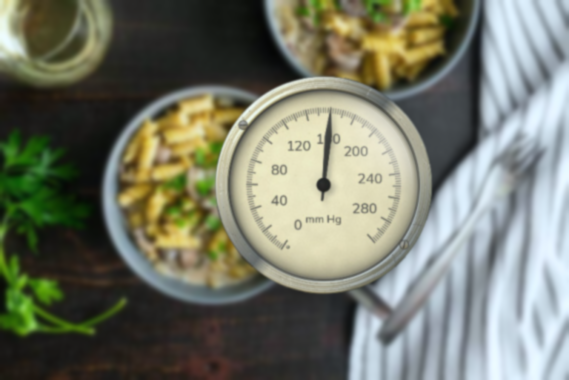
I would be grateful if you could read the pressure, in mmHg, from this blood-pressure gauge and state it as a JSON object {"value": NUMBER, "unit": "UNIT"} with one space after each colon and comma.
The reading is {"value": 160, "unit": "mmHg"}
